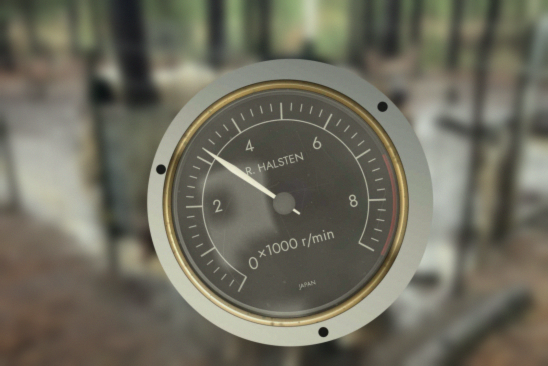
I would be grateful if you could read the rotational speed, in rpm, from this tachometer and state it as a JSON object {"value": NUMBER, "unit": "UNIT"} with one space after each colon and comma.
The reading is {"value": 3200, "unit": "rpm"}
